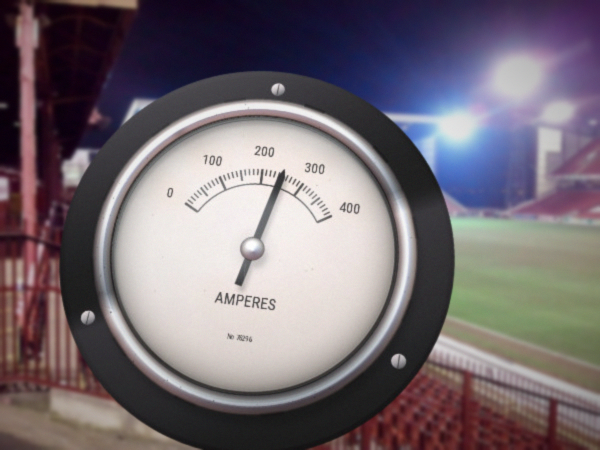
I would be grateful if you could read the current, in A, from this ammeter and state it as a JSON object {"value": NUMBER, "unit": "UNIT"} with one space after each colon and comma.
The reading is {"value": 250, "unit": "A"}
